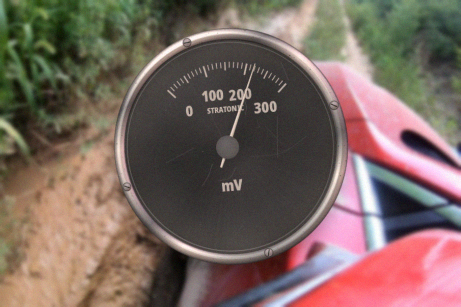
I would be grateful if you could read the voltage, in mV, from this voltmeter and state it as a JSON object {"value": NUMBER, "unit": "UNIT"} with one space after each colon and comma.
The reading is {"value": 220, "unit": "mV"}
